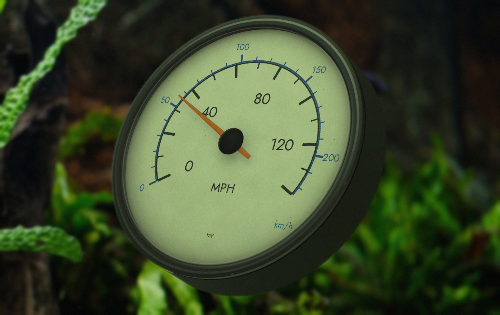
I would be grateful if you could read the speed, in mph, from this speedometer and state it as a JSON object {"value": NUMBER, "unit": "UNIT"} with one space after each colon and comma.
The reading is {"value": 35, "unit": "mph"}
